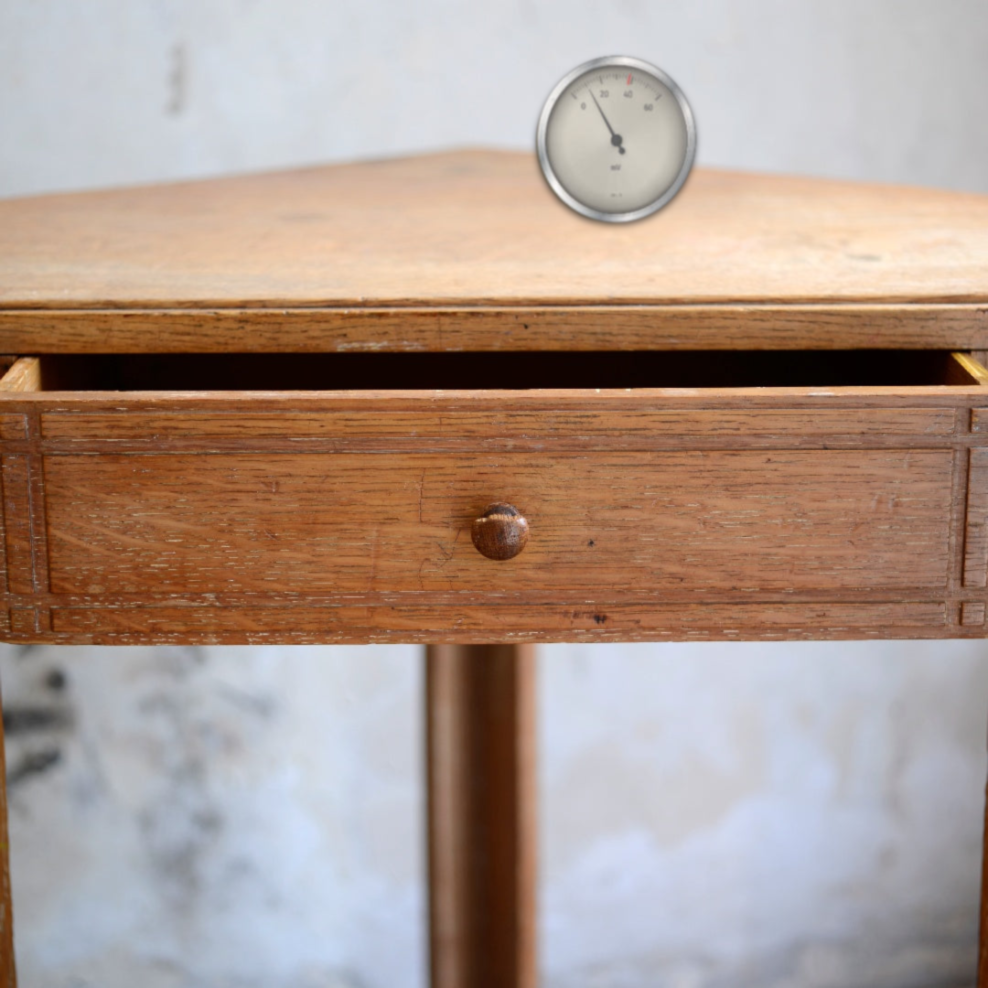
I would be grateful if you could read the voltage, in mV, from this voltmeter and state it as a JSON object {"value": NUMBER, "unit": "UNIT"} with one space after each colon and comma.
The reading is {"value": 10, "unit": "mV"}
